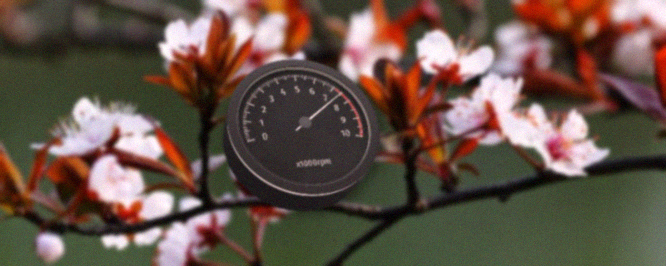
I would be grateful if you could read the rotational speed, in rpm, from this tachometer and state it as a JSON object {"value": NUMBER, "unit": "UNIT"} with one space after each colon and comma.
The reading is {"value": 7500, "unit": "rpm"}
